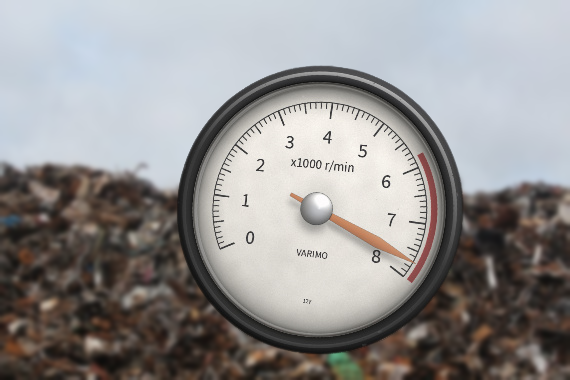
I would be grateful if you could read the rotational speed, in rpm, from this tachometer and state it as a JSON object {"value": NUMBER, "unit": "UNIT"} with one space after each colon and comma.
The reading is {"value": 7700, "unit": "rpm"}
